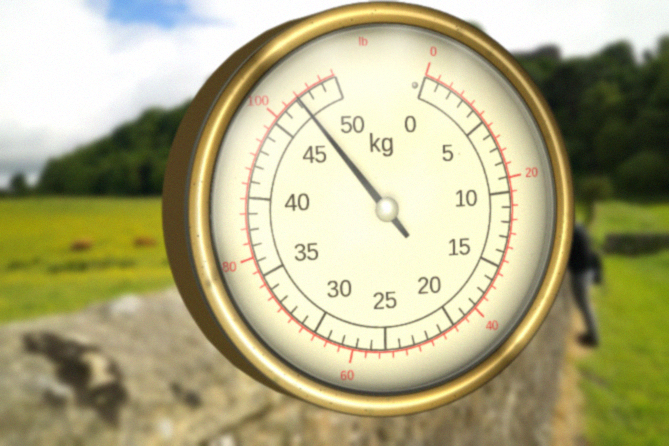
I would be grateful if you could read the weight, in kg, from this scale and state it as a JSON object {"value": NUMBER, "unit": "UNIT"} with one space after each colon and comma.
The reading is {"value": 47, "unit": "kg"}
